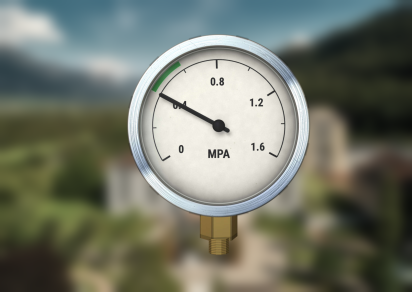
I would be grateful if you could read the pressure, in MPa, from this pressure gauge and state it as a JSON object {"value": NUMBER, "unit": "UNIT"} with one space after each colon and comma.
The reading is {"value": 0.4, "unit": "MPa"}
